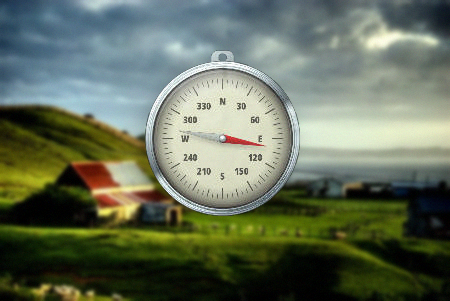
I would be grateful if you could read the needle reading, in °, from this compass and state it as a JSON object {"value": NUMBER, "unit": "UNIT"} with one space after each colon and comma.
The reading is {"value": 100, "unit": "°"}
